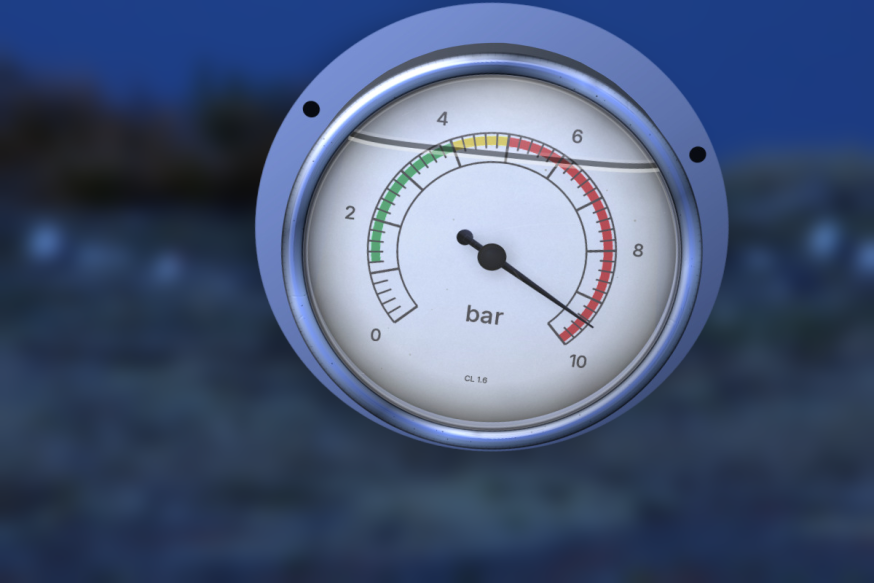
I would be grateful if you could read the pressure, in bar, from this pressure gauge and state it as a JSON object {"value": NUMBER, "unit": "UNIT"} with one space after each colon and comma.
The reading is {"value": 9.4, "unit": "bar"}
